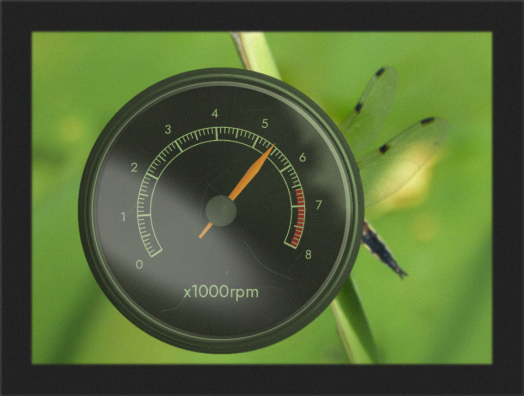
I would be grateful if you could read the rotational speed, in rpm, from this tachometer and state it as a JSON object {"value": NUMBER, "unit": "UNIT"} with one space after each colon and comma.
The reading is {"value": 5400, "unit": "rpm"}
